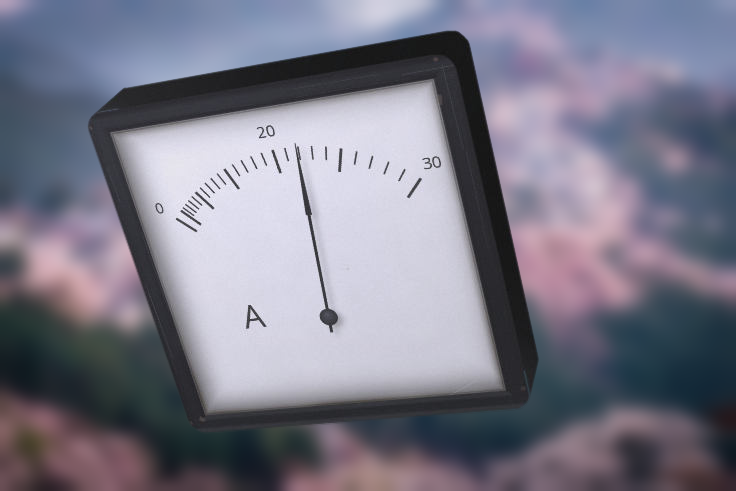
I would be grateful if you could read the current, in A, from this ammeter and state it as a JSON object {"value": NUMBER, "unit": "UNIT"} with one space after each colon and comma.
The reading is {"value": 22, "unit": "A"}
